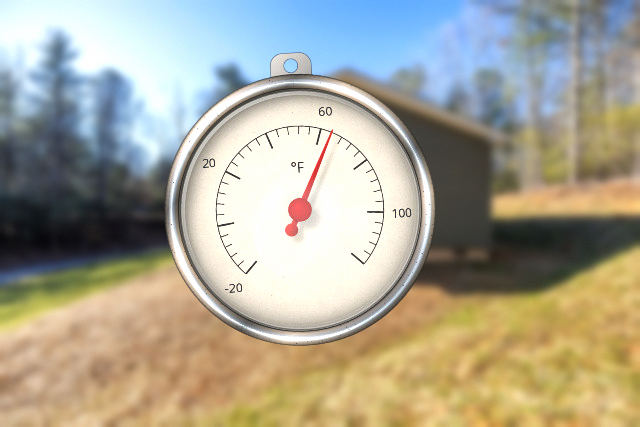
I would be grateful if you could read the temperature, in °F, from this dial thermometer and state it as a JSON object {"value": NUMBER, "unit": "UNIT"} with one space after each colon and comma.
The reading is {"value": 64, "unit": "°F"}
